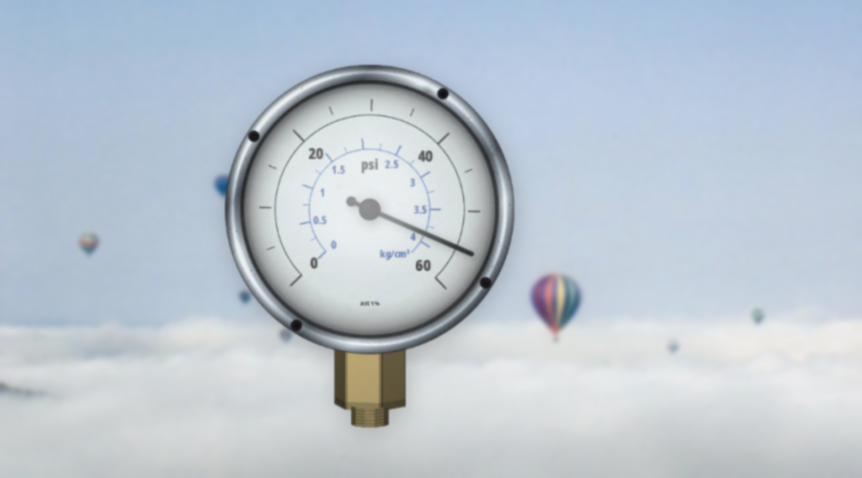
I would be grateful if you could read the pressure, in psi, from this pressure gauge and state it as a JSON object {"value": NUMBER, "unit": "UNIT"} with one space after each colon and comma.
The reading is {"value": 55, "unit": "psi"}
